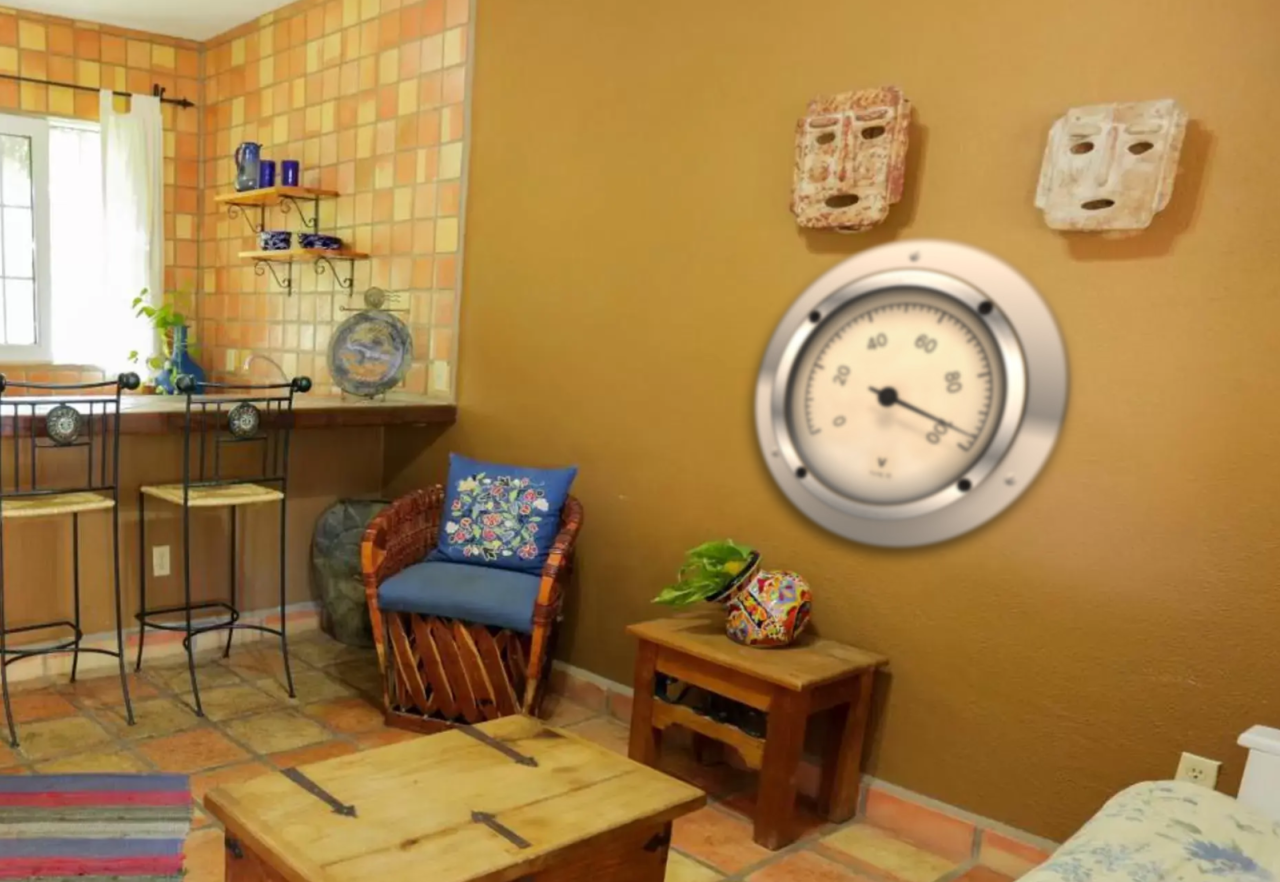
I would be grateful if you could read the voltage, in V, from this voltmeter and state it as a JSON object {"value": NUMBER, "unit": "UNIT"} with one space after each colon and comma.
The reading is {"value": 96, "unit": "V"}
